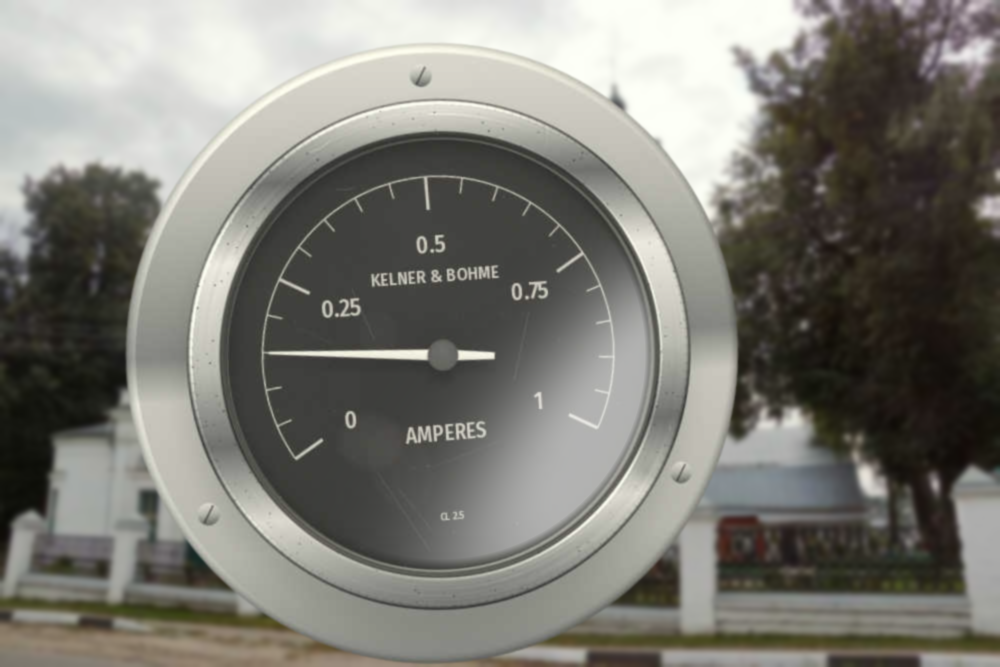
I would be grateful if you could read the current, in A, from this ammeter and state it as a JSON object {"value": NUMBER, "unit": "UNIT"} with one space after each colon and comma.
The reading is {"value": 0.15, "unit": "A"}
